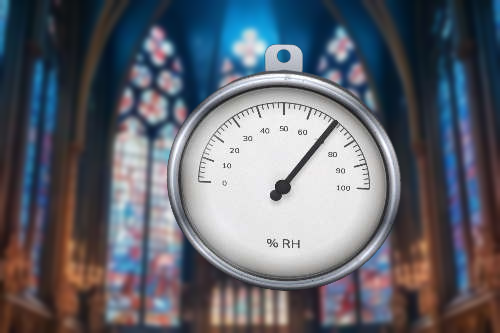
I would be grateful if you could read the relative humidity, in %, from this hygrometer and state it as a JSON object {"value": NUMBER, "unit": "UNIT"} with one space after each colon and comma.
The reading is {"value": 70, "unit": "%"}
